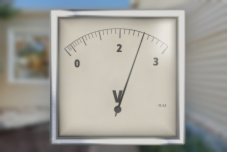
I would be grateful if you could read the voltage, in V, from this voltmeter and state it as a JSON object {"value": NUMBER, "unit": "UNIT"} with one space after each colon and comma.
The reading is {"value": 2.5, "unit": "V"}
